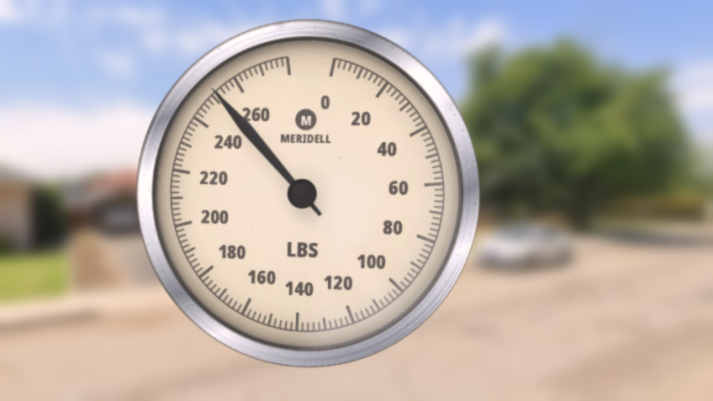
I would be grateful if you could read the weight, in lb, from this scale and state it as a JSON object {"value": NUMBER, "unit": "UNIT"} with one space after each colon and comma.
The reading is {"value": 252, "unit": "lb"}
